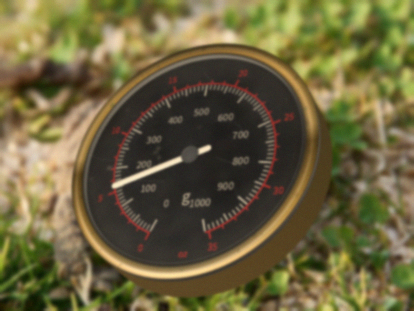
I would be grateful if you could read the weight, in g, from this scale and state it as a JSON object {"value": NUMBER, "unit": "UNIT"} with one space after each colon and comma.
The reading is {"value": 150, "unit": "g"}
